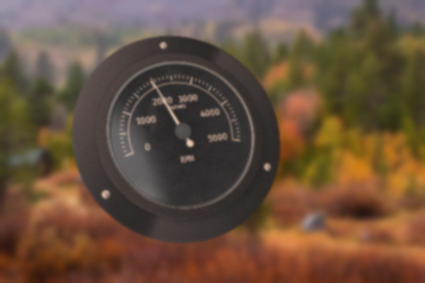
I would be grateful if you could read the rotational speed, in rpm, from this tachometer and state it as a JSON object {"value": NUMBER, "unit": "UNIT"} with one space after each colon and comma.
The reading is {"value": 2000, "unit": "rpm"}
